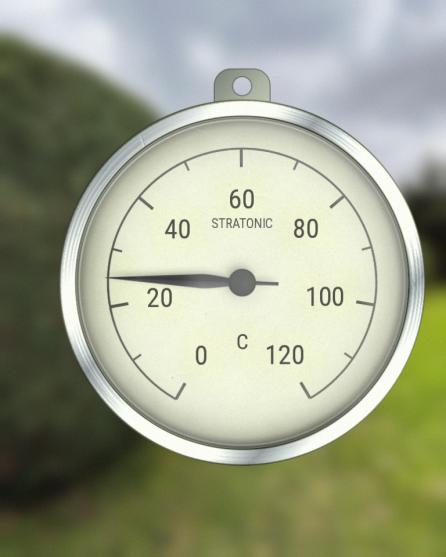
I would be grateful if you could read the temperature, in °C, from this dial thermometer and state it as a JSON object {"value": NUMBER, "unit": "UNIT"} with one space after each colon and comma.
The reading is {"value": 25, "unit": "°C"}
